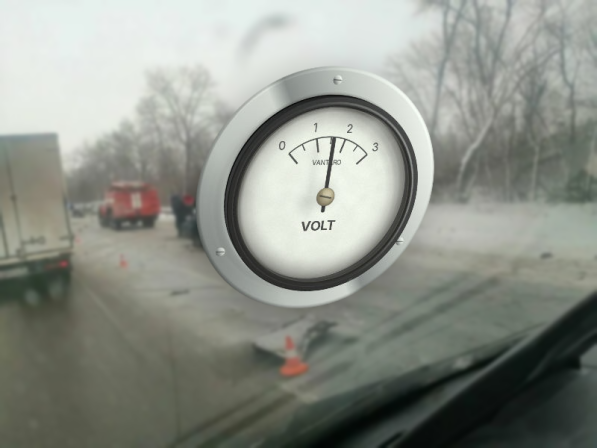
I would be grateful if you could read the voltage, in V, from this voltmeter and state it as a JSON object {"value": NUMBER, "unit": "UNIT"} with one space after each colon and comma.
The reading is {"value": 1.5, "unit": "V"}
